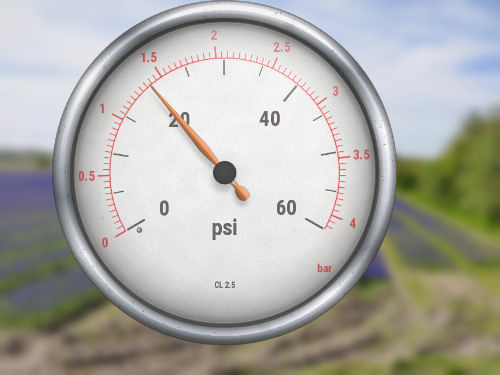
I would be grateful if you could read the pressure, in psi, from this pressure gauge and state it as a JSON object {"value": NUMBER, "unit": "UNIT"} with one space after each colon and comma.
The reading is {"value": 20, "unit": "psi"}
